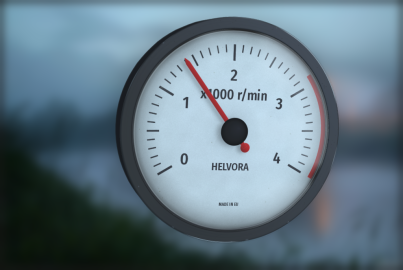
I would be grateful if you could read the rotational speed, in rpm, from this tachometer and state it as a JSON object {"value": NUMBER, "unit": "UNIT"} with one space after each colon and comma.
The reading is {"value": 1400, "unit": "rpm"}
